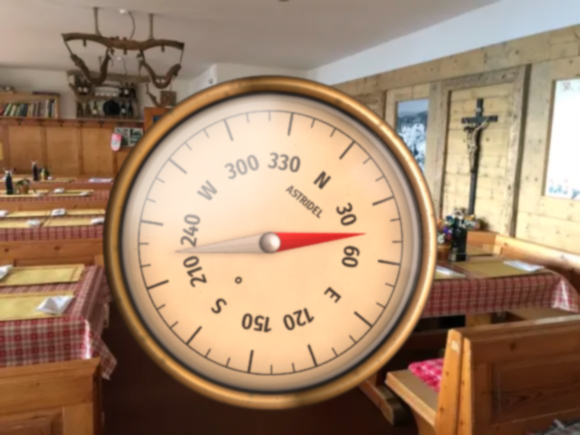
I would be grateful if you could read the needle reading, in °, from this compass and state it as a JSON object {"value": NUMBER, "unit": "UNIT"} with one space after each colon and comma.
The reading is {"value": 45, "unit": "°"}
